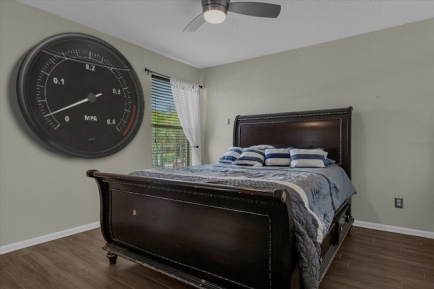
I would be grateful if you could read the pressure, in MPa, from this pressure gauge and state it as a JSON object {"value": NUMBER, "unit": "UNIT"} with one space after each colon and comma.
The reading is {"value": 0.025, "unit": "MPa"}
